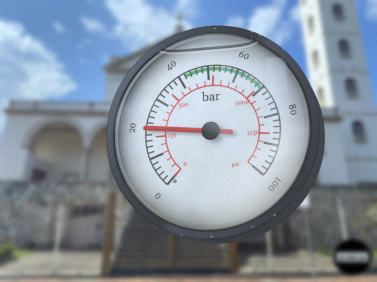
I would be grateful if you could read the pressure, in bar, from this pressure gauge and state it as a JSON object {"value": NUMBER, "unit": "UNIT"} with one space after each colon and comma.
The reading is {"value": 20, "unit": "bar"}
